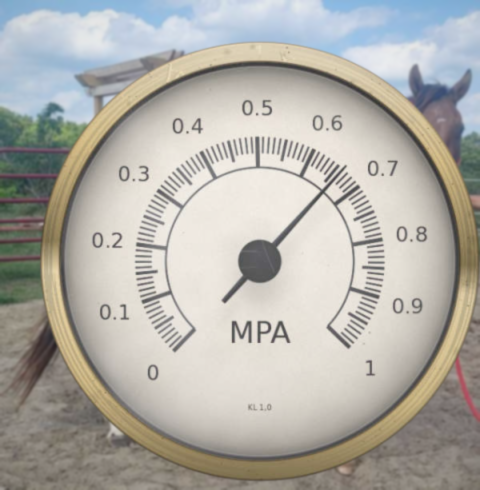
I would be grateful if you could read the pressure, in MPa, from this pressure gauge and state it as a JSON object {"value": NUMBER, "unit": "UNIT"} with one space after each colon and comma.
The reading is {"value": 0.66, "unit": "MPa"}
